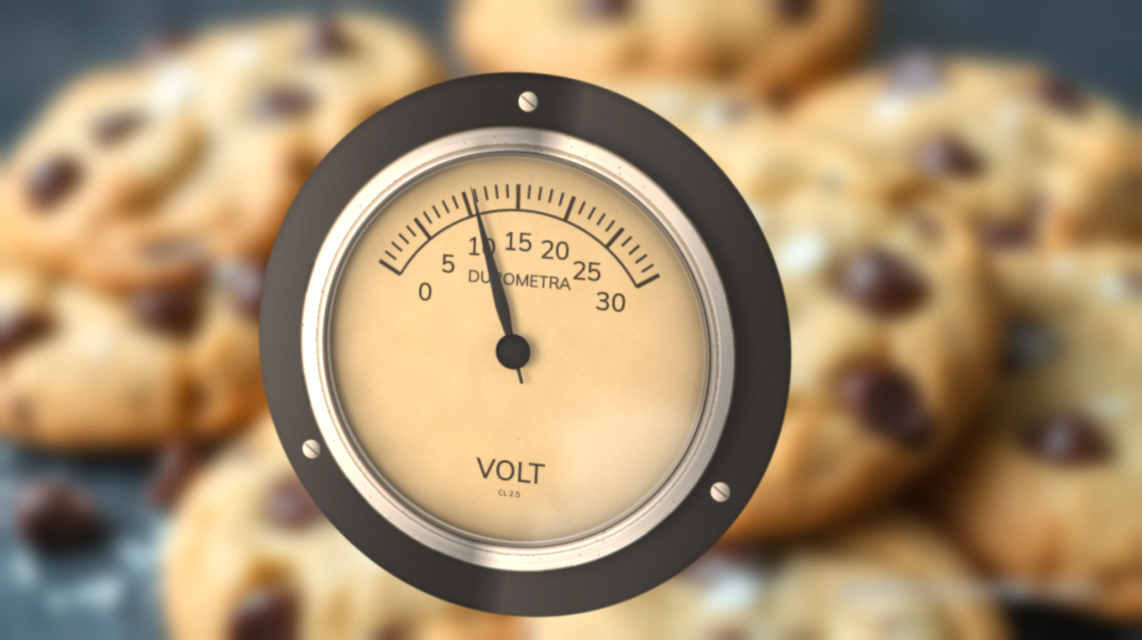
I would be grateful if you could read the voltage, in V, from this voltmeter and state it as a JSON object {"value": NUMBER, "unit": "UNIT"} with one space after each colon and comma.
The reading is {"value": 11, "unit": "V"}
